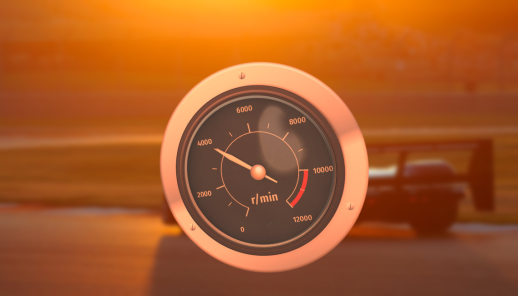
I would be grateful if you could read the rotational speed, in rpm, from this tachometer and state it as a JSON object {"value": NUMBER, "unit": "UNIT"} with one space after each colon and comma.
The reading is {"value": 4000, "unit": "rpm"}
